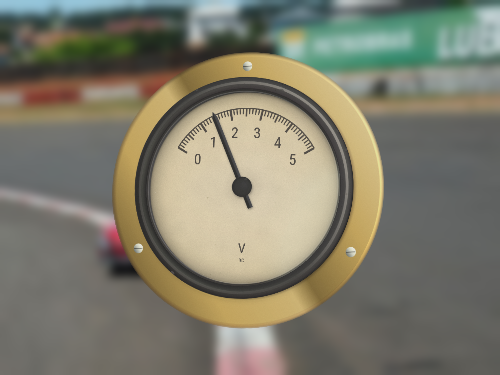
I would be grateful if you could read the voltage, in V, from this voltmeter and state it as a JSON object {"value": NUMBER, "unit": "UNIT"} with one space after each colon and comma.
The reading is {"value": 1.5, "unit": "V"}
